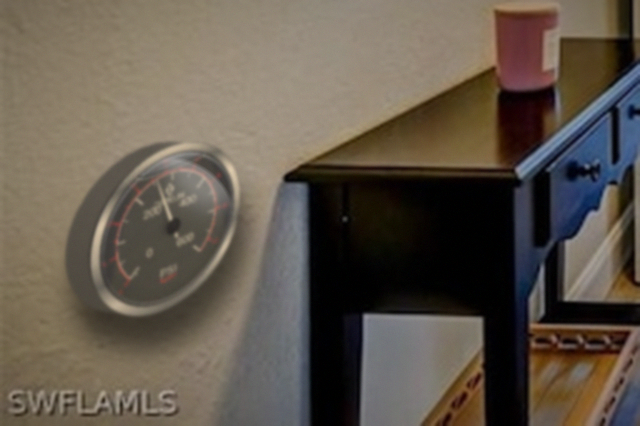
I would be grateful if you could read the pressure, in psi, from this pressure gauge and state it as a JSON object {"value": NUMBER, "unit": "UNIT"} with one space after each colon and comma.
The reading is {"value": 250, "unit": "psi"}
